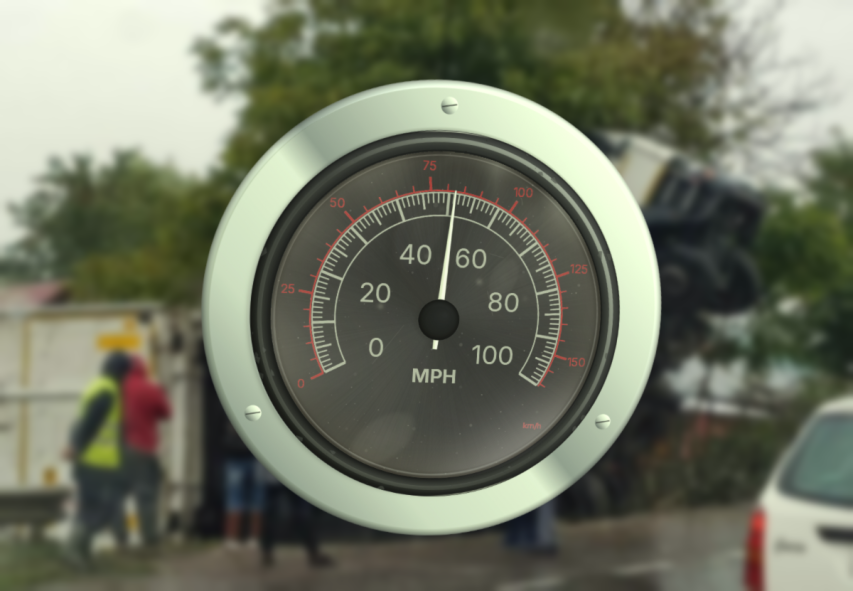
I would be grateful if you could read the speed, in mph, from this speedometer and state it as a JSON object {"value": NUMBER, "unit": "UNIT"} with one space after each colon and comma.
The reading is {"value": 51, "unit": "mph"}
